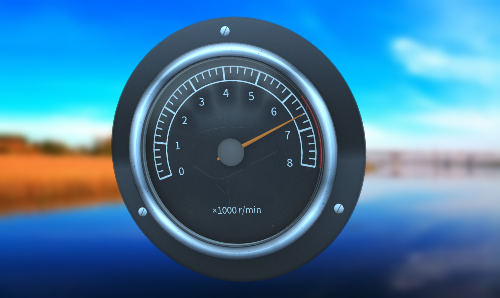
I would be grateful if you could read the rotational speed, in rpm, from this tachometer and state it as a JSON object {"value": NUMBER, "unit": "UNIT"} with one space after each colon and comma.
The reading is {"value": 6600, "unit": "rpm"}
